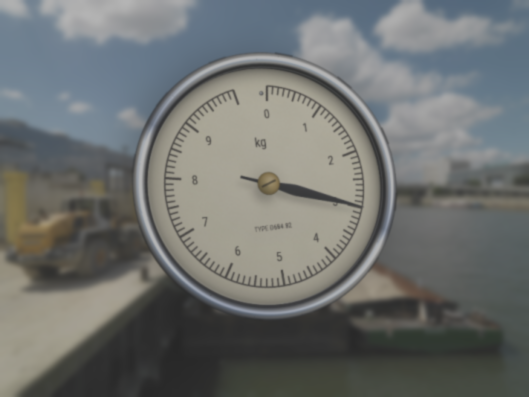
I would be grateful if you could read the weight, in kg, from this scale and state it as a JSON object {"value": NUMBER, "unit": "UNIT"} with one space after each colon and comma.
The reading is {"value": 3, "unit": "kg"}
